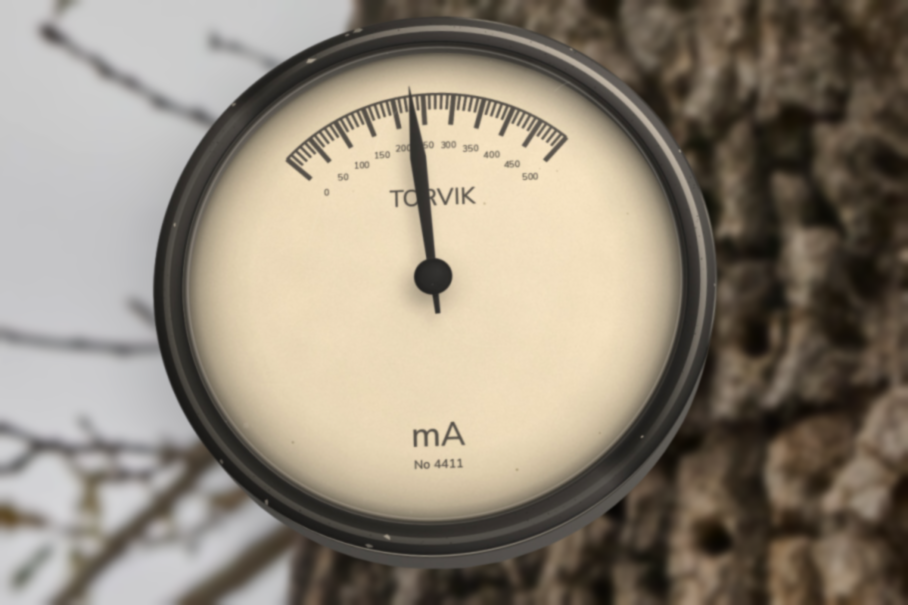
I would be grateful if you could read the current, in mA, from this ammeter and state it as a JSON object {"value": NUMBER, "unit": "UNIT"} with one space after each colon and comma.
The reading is {"value": 230, "unit": "mA"}
